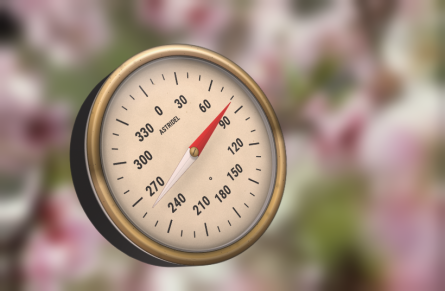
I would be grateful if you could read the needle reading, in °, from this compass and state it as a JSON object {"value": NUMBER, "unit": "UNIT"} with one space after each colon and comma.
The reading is {"value": 80, "unit": "°"}
